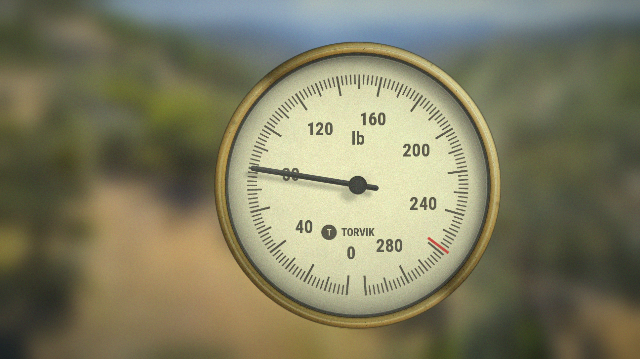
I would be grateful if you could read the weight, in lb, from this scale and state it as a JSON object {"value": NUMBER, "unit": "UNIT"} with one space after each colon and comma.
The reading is {"value": 80, "unit": "lb"}
